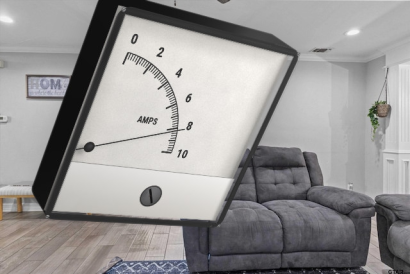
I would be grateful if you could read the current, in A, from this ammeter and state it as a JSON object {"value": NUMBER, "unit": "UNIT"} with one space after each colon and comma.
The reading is {"value": 8, "unit": "A"}
